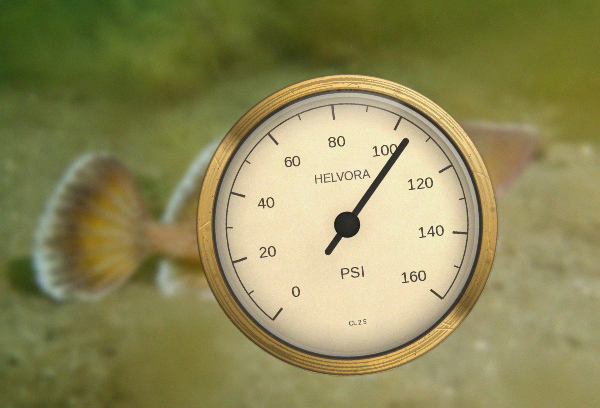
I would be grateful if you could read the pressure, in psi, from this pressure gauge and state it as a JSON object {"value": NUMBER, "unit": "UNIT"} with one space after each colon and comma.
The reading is {"value": 105, "unit": "psi"}
